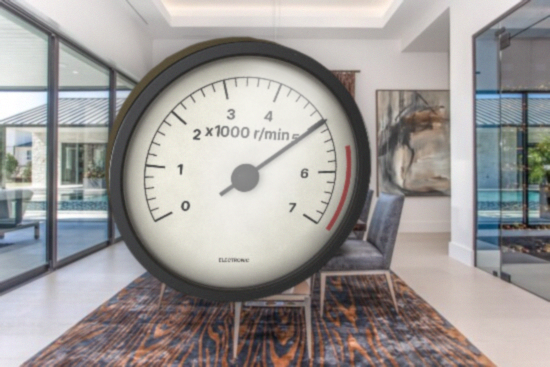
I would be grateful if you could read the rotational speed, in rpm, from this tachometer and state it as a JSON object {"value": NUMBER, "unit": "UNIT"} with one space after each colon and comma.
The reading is {"value": 5000, "unit": "rpm"}
